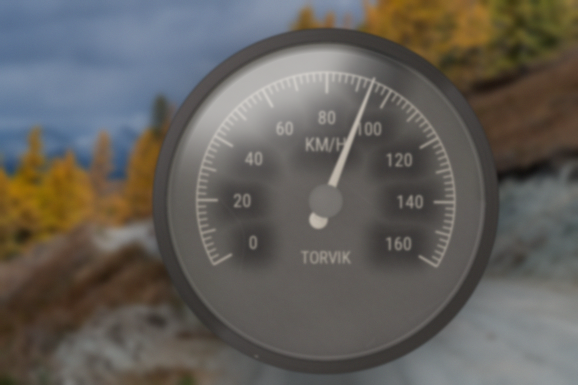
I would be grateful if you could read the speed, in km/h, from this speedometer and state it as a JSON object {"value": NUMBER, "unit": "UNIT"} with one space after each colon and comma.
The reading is {"value": 94, "unit": "km/h"}
